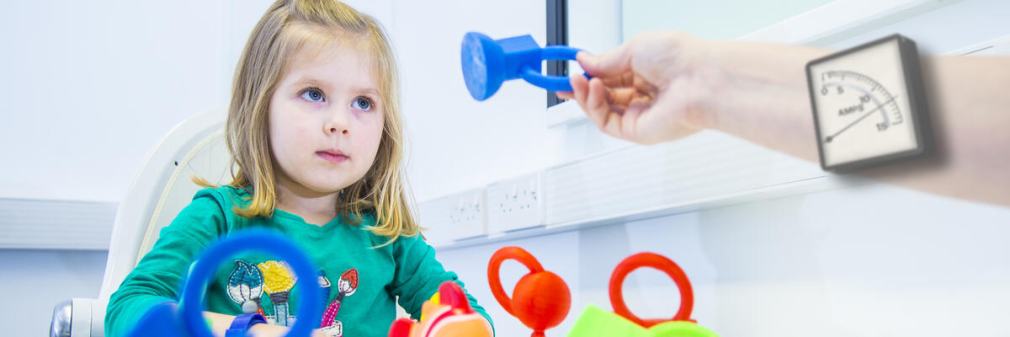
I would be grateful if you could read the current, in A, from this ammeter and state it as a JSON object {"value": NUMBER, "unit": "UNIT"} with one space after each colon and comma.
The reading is {"value": 12.5, "unit": "A"}
